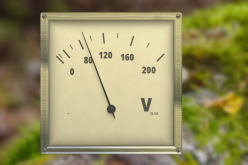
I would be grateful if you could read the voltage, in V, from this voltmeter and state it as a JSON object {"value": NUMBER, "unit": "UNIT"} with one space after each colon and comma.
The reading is {"value": 90, "unit": "V"}
